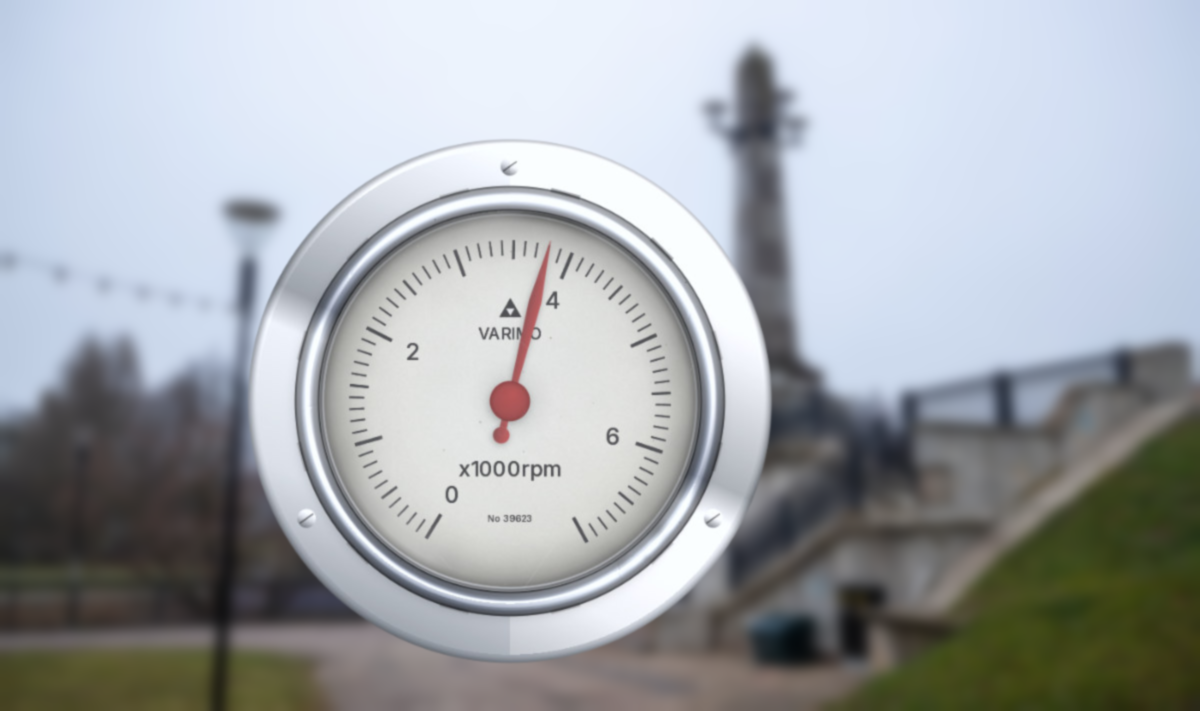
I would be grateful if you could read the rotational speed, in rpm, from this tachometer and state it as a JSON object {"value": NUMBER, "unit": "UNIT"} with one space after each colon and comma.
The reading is {"value": 3800, "unit": "rpm"}
